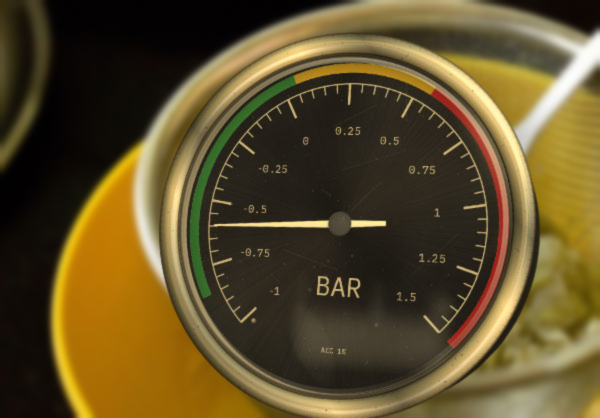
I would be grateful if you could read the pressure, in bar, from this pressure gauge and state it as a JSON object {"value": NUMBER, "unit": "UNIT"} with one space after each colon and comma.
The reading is {"value": -0.6, "unit": "bar"}
